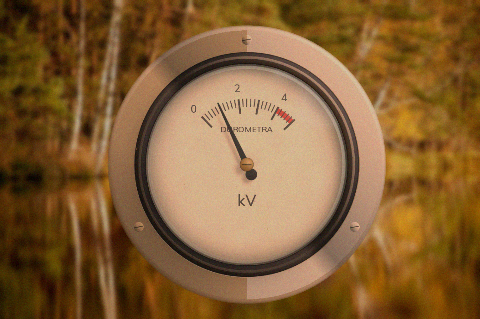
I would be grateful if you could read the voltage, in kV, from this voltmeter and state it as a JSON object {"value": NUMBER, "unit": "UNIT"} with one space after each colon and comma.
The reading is {"value": 1, "unit": "kV"}
